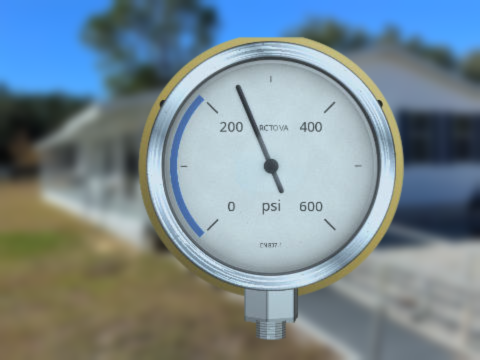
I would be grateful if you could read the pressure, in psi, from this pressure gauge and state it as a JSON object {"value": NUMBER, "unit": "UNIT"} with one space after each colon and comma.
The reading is {"value": 250, "unit": "psi"}
